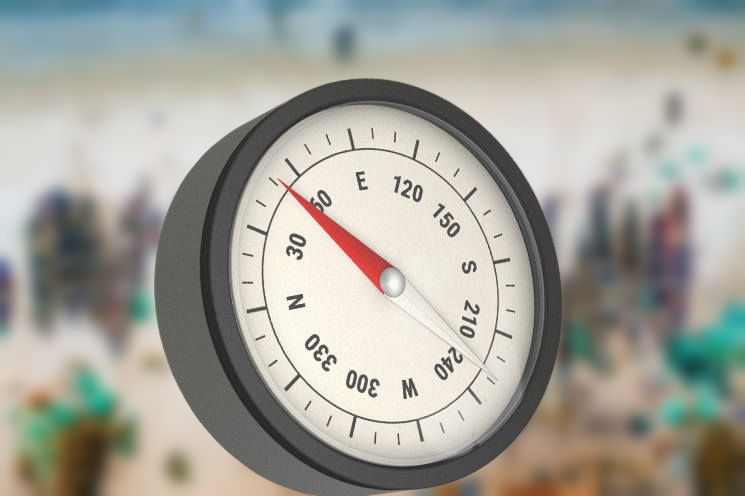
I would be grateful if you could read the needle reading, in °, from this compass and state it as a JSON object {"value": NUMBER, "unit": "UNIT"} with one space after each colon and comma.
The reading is {"value": 50, "unit": "°"}
